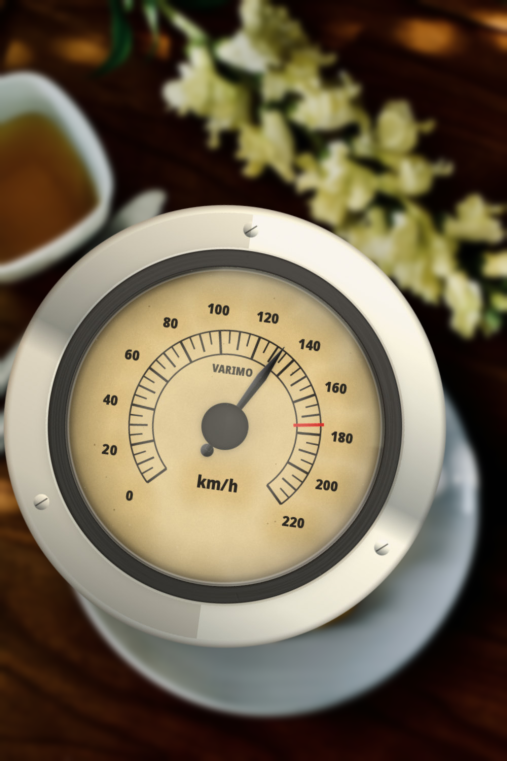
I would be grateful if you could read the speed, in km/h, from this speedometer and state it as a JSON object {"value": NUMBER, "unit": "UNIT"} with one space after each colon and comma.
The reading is {"value": 132.5, "unit": "km/h"}
